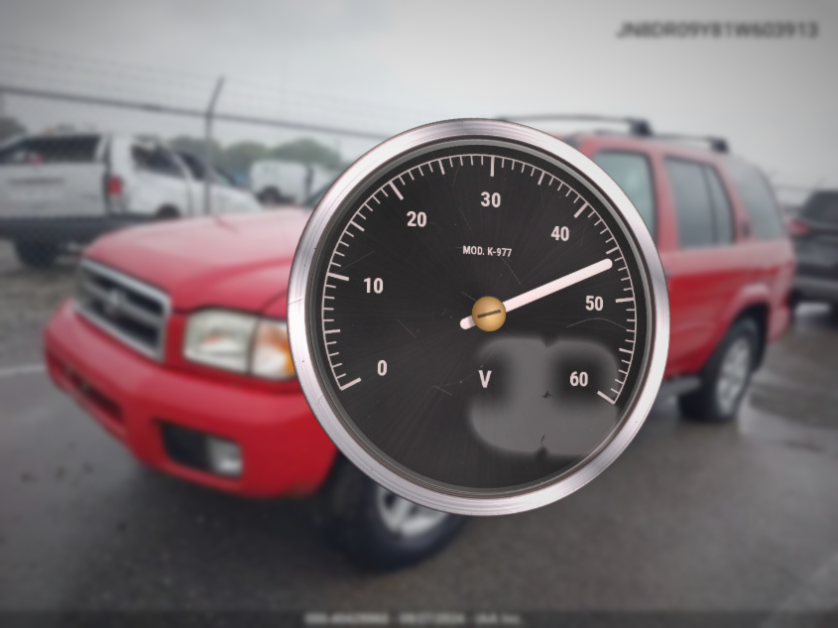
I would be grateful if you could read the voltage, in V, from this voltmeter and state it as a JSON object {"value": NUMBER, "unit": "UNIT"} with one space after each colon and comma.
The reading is {"value": 46, "unit": "V"}
